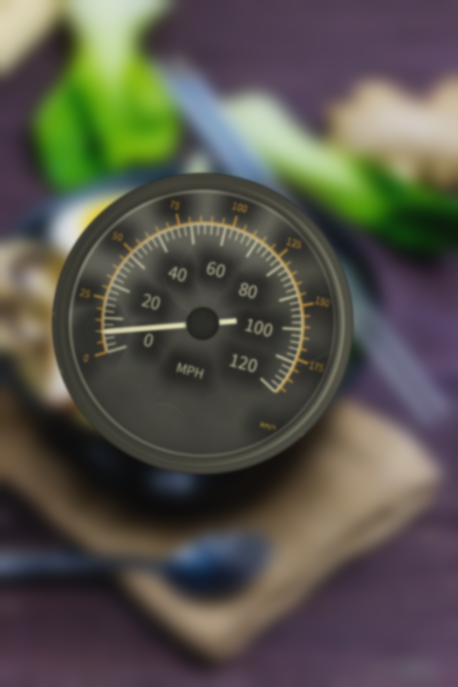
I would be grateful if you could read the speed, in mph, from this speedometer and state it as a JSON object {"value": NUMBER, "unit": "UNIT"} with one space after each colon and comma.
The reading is {"value": 6, "unit": "mph"}
